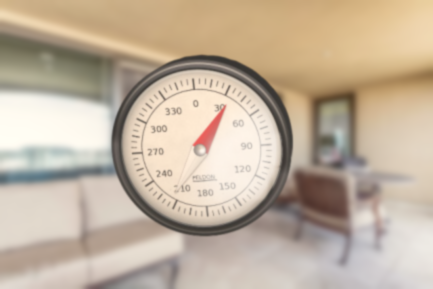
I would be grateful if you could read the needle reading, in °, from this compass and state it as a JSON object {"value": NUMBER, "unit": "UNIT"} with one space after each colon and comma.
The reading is {"value": 35, "unit": "°"}
